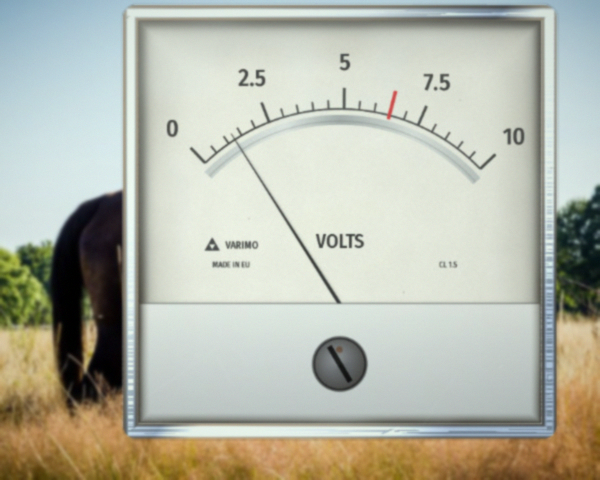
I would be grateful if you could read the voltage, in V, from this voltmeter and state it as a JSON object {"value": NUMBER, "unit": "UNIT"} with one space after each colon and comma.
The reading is {"value": 1.25, "unit": "V"}
